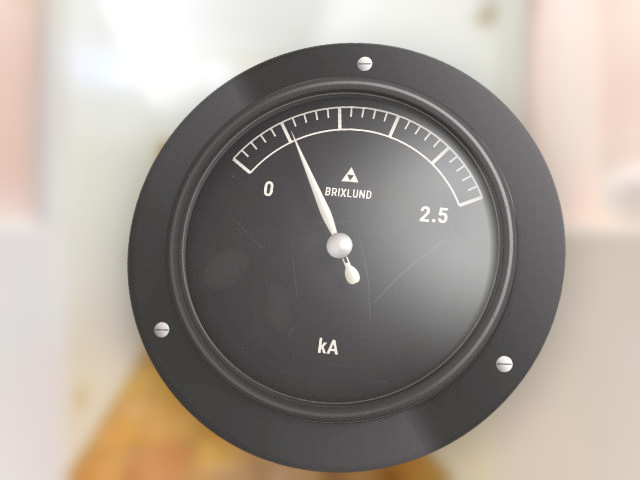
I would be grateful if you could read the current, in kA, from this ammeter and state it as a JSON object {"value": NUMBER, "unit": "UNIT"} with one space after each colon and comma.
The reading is {"value": 0.55, "unit": "kA"}
